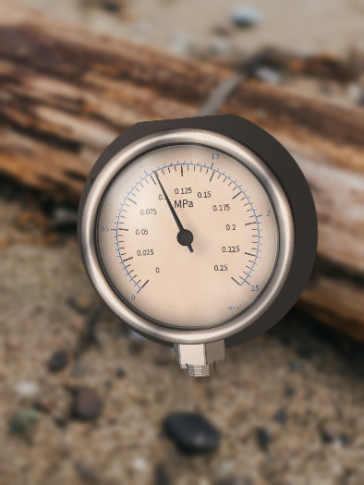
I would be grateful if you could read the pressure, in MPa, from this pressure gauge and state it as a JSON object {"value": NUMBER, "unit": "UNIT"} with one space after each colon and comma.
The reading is {"value": 0.105, "unit": "MPa"}
